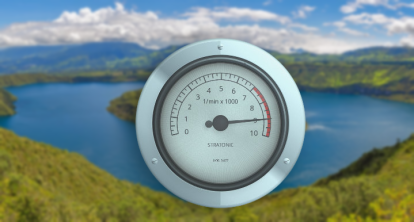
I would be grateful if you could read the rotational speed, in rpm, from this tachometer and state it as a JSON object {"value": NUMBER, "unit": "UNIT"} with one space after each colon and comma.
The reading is {"value": 9000, "unit": "rpm"}
